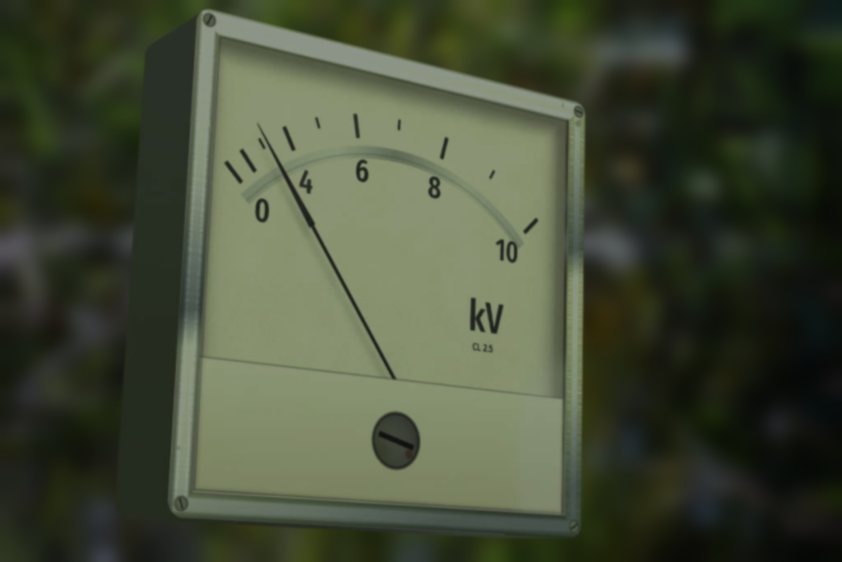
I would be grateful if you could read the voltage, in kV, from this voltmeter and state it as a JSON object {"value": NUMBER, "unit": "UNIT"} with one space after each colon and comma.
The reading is {"value": 3, "unit": "kV"}
